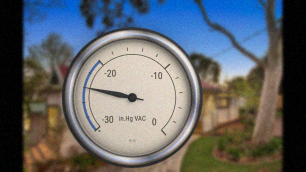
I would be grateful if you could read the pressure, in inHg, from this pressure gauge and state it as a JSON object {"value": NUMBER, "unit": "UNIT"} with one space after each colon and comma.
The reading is {"value": -24, "unit": "inHg"}
